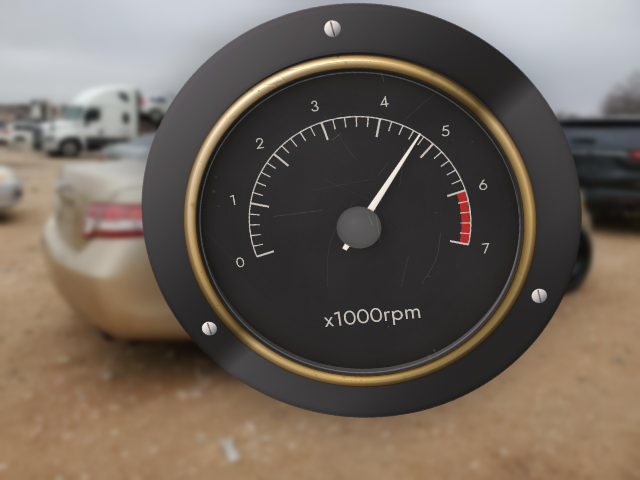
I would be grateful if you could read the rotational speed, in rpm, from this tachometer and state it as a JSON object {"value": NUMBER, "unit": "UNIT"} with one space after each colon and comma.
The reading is {"value": 4700, "unit": "rpm"}
